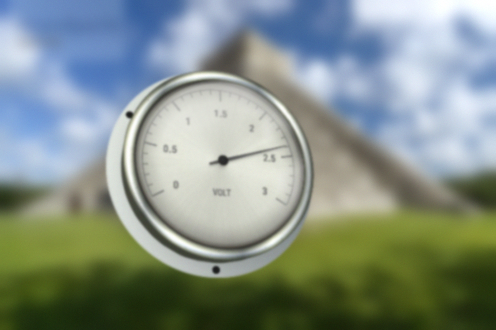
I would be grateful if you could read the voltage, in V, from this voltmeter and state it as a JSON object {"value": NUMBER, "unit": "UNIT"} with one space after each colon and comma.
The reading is {"value": 2.4, "unit": "V"}
